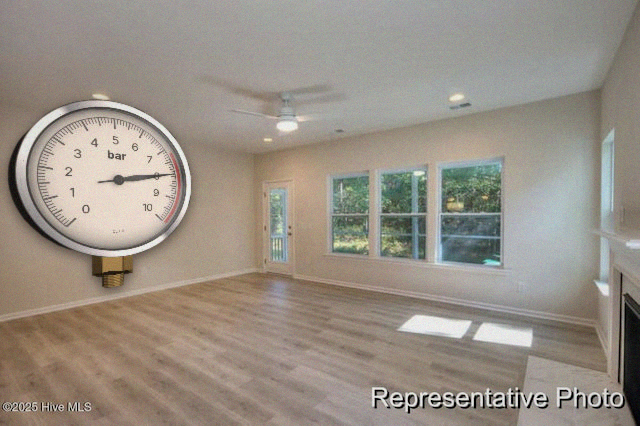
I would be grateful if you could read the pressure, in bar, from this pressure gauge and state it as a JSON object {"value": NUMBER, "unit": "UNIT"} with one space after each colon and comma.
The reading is {"value": 8, "unit": "bar"}
